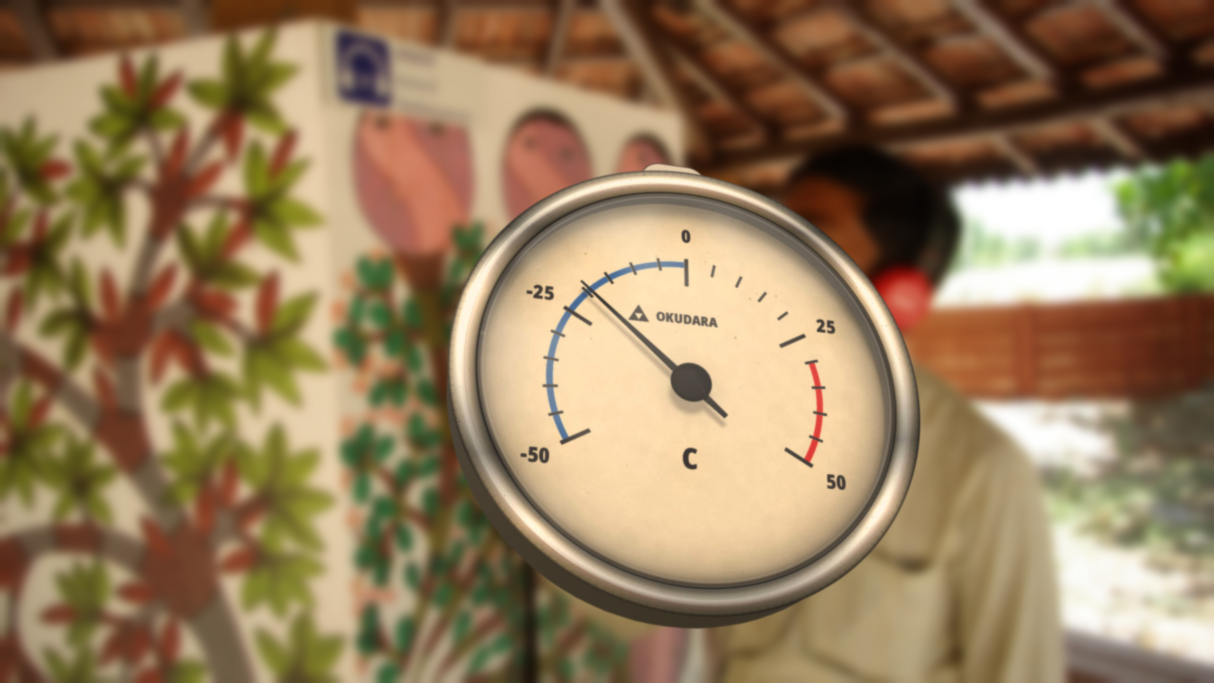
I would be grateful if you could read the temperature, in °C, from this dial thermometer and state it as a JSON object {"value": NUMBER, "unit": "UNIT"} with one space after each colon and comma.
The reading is {"value": -20, "unit": "°C"}
